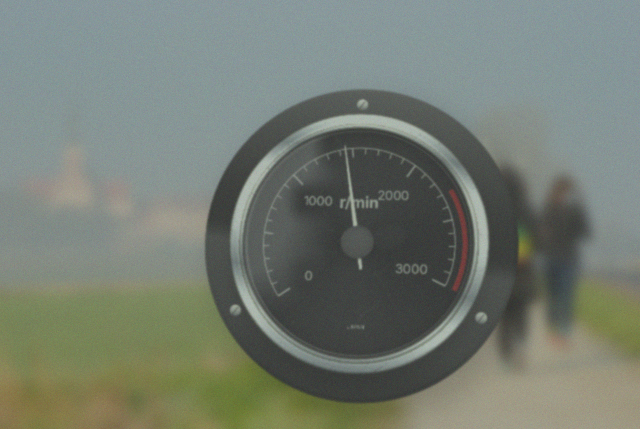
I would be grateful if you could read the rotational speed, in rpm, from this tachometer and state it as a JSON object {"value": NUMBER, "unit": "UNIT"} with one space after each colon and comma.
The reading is {"value": 1450, "unit": "rpm"}
